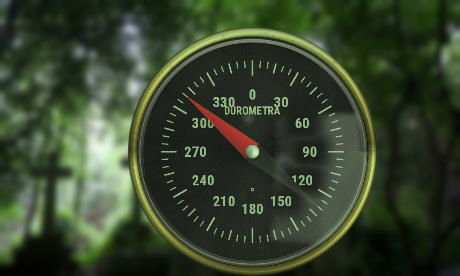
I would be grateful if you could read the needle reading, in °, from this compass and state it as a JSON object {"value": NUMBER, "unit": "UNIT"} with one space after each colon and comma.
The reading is {"value": 310, "unit": "°"}
